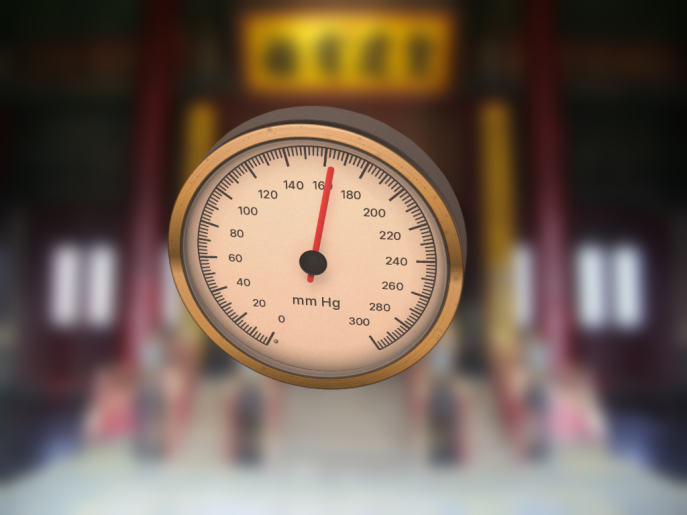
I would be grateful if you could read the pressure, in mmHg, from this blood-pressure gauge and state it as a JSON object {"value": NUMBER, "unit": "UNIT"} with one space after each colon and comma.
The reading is {"value": 164, "unit": "mmHg"}
